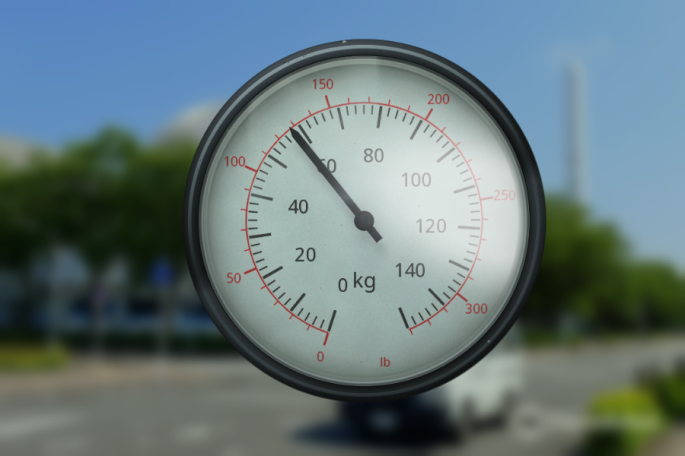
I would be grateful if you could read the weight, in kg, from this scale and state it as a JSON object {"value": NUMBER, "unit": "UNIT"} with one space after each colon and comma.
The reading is {"value": 58, "unit": "kg"}
